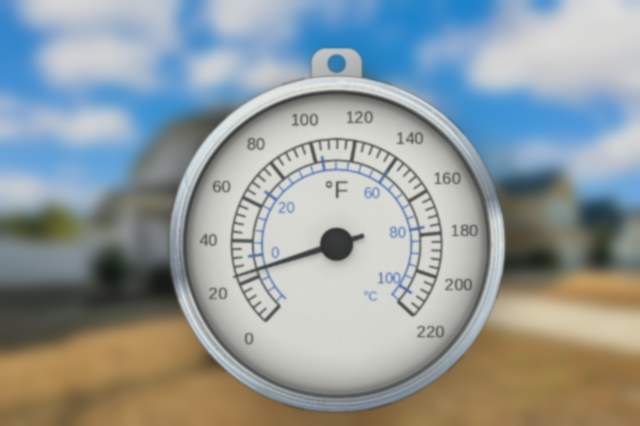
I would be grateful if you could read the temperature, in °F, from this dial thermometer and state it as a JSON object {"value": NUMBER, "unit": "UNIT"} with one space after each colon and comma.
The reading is {"value": 24, "unit": "°F"}
